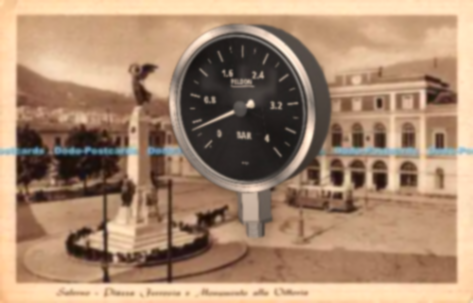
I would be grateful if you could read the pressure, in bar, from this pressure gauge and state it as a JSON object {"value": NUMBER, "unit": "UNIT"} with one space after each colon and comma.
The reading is {"value": 0.3, "unit": "bar"}
